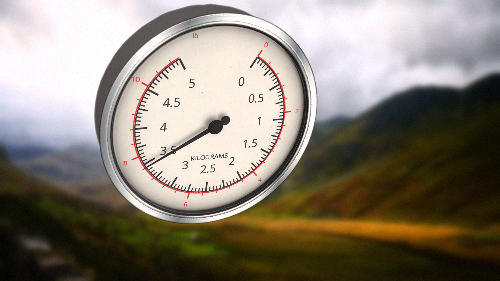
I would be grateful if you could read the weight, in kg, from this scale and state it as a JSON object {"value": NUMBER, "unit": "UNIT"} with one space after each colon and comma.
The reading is {"value": 3.5, "unit": "kg"}
